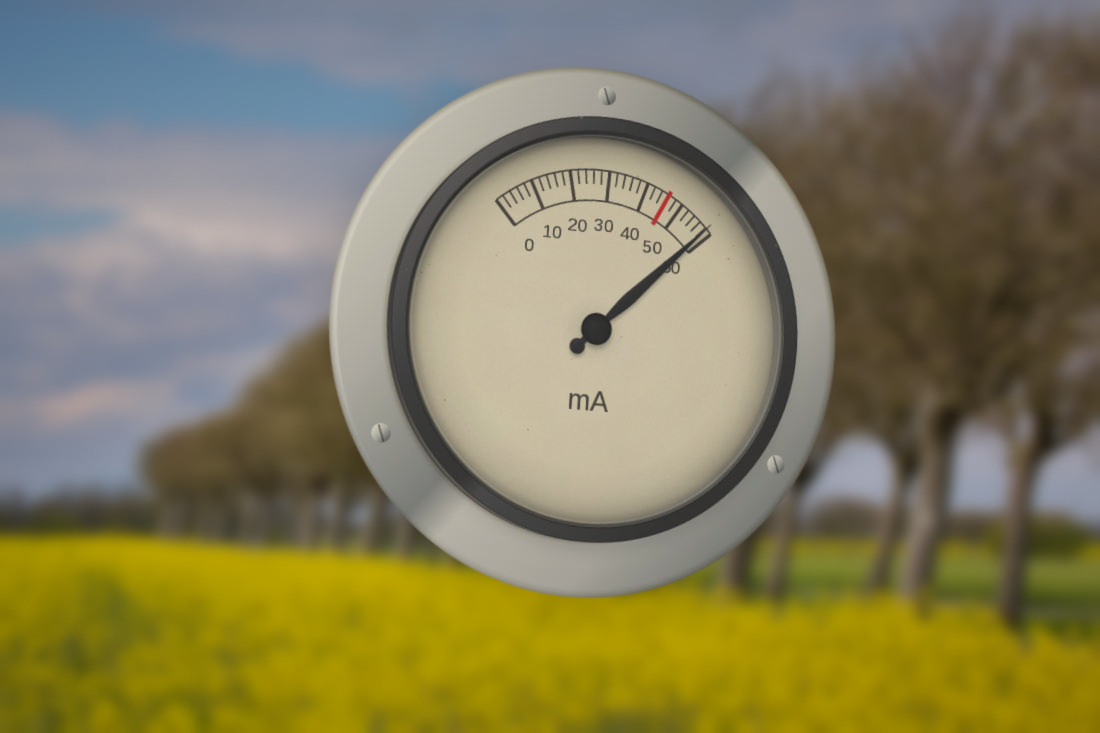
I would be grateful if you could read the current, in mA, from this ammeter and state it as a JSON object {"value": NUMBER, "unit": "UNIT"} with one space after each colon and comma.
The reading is {"value": 58, "unit": "mA"}
